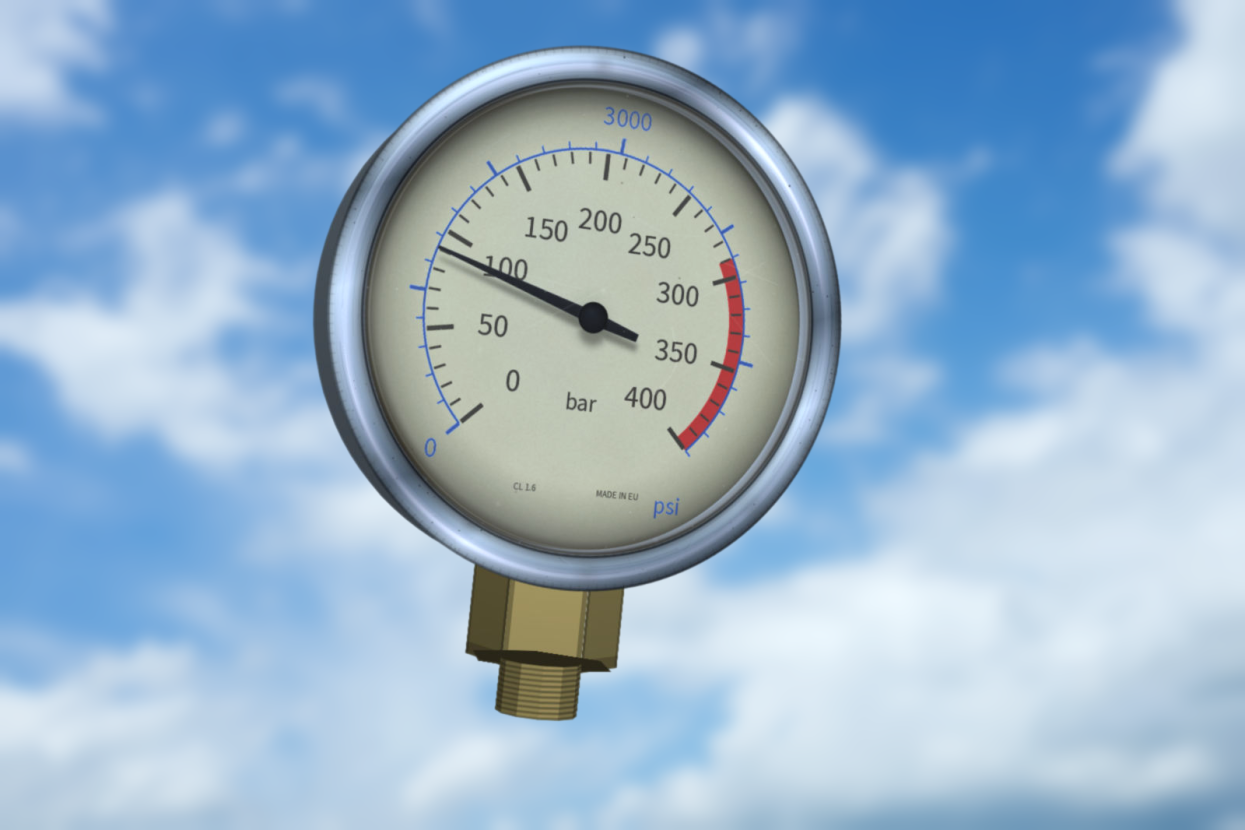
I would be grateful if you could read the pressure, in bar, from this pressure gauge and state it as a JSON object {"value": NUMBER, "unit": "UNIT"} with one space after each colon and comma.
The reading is {"value": 90, "unit": "bar"}
